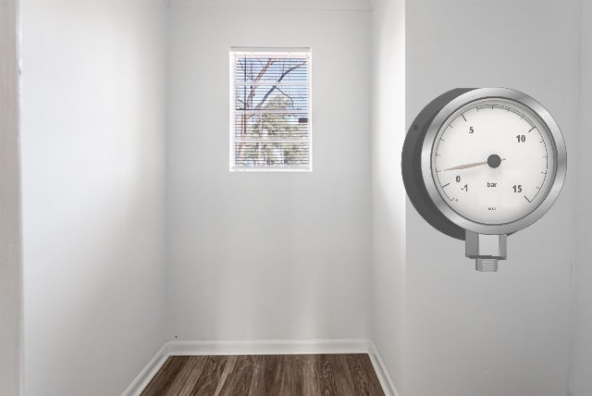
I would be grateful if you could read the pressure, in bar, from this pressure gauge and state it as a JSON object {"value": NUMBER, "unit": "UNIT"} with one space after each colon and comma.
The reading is {"value": 1, "unit": "bar"}
